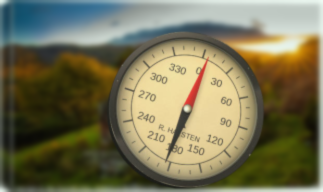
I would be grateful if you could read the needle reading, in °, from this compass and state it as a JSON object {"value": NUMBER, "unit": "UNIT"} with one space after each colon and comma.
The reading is {"value": 5, "unit": "°"}
